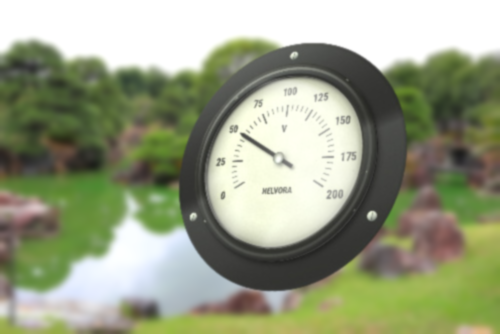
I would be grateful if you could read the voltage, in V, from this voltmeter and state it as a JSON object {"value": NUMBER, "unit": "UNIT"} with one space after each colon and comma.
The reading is {"value": 50, "unit": "V"}
